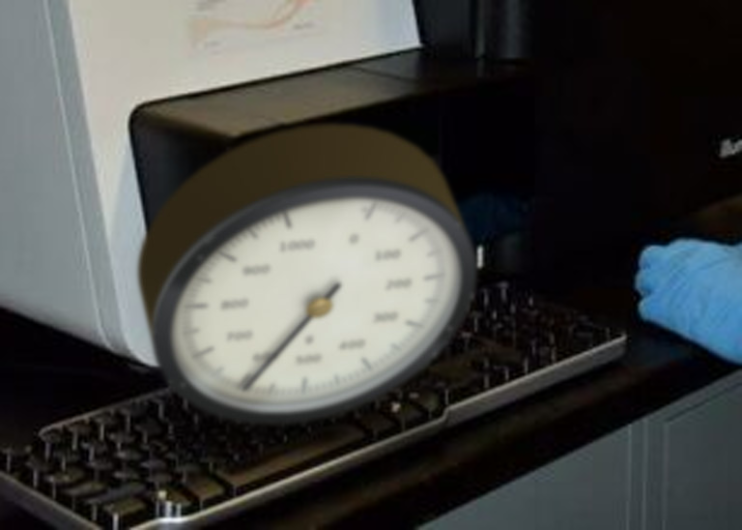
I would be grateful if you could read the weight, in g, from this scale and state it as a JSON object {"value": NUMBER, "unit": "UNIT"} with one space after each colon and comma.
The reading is {"value": 600, "unit": "g"}
